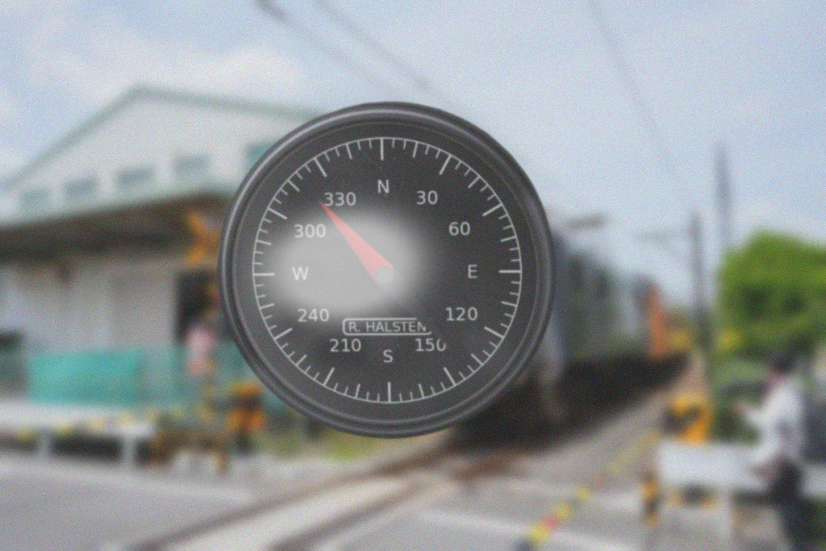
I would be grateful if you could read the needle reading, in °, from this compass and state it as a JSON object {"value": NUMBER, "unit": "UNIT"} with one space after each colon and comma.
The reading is {"value": 320, "unit": "°"}
